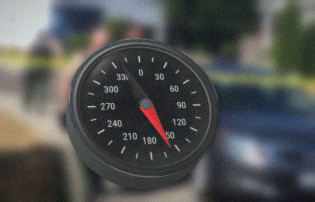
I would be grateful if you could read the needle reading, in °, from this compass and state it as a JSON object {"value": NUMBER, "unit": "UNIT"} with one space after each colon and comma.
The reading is {"value": 157.5, "unit": "°"}
